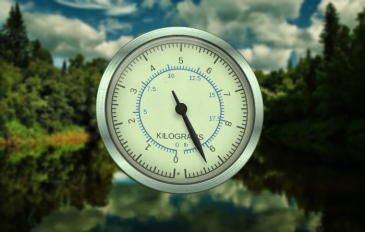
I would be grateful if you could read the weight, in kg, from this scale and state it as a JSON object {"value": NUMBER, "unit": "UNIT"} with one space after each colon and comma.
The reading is {"value": 9.4, "unit": "kg"}
